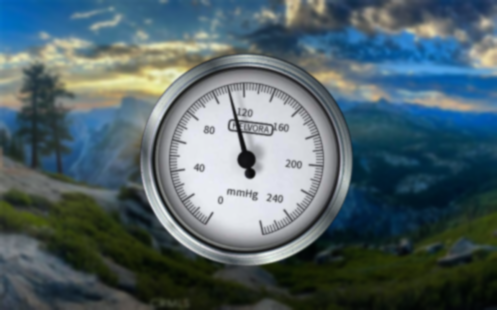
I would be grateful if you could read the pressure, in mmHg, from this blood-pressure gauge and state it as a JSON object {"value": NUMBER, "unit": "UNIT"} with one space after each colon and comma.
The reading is {"value": 110, "unit": "mmHg"}
